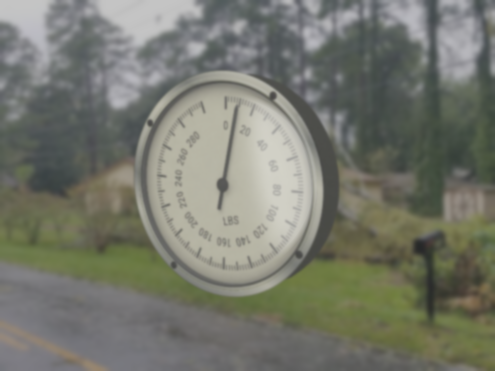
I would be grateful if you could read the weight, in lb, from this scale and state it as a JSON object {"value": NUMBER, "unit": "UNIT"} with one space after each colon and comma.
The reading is {"value": 10, "unit": "lb"}
